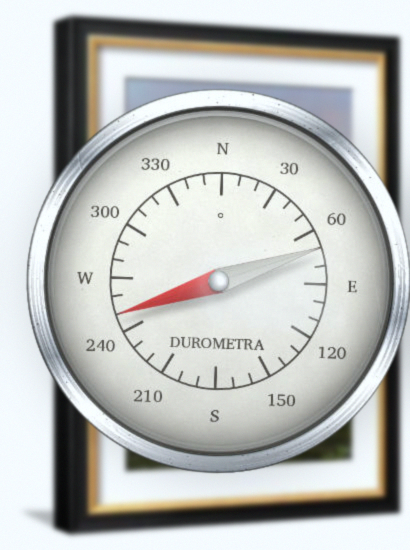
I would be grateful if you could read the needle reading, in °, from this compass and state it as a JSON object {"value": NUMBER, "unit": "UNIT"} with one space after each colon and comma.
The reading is {"value": 250, "unit": "°"}
